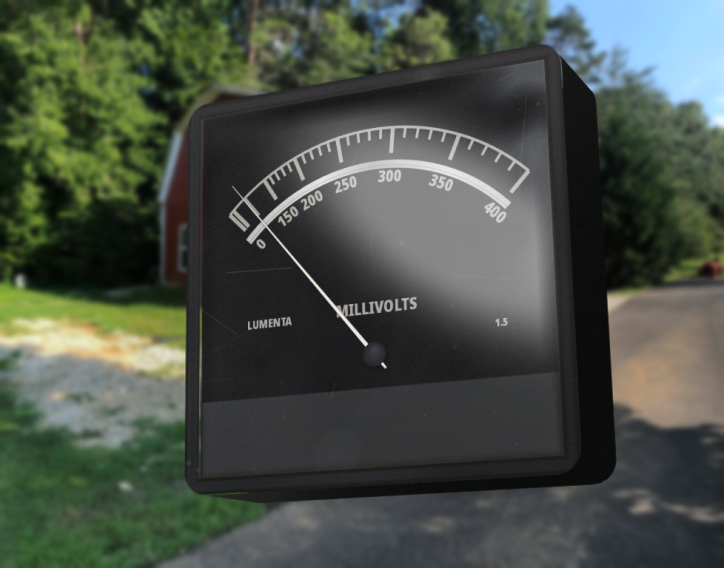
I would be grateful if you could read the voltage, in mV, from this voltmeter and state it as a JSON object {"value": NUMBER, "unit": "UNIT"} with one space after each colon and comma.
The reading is {"value": 100, "unit": "mV"}
